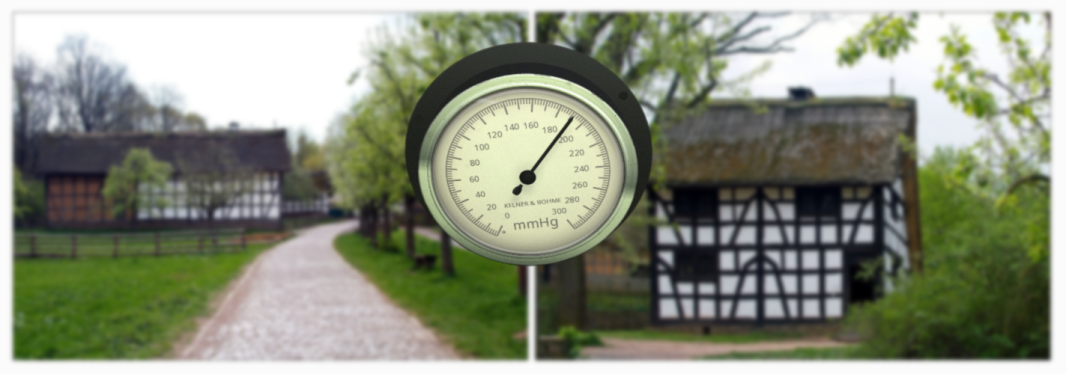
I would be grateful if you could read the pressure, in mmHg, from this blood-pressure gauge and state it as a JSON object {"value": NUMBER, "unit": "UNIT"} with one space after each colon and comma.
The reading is {"value": 190, "unit": "mmHg"}
